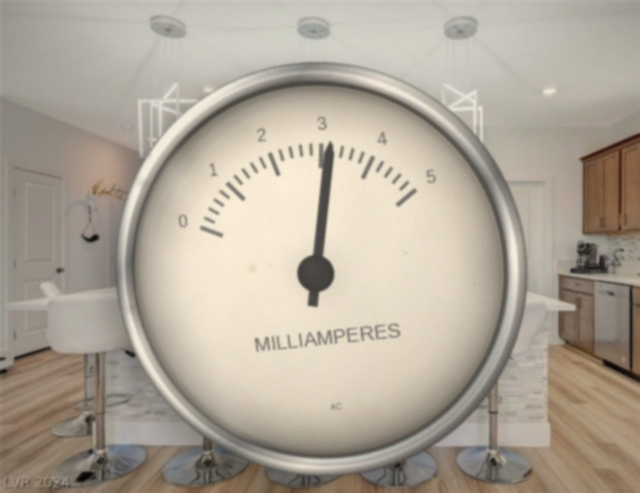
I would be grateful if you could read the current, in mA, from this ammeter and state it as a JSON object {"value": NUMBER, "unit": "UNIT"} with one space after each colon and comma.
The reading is {"value": 3.2, "unit": "mA"}
